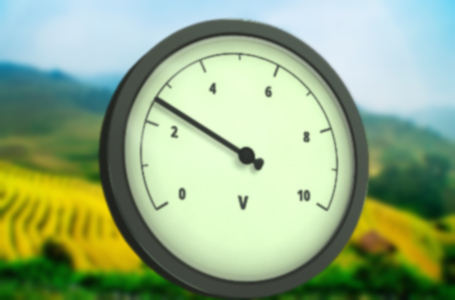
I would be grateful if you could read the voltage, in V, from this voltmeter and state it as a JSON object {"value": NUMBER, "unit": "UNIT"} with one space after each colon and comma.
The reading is {"value": 2.5, "unit": "V"}
